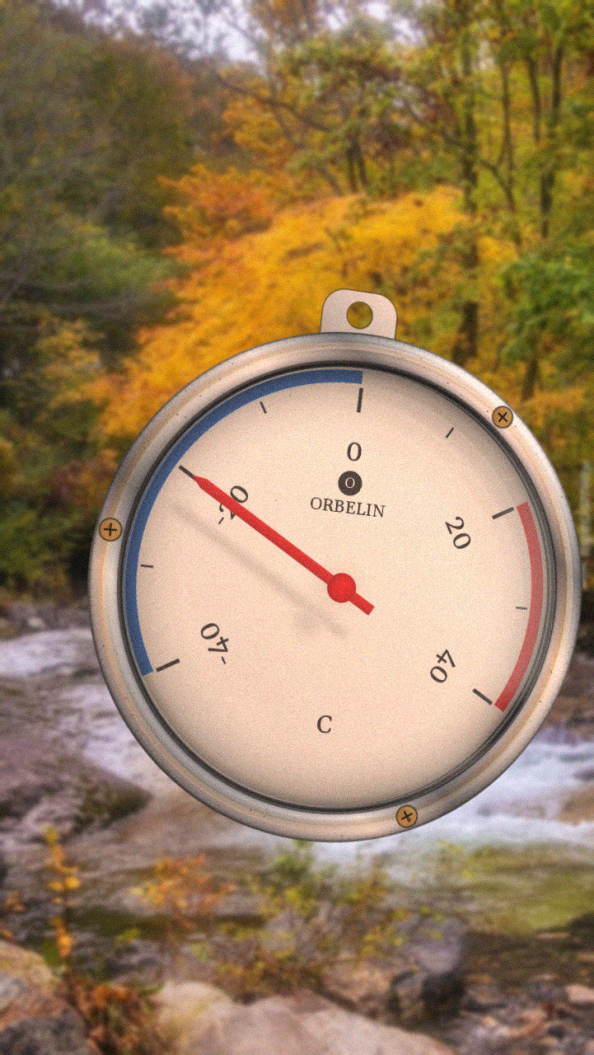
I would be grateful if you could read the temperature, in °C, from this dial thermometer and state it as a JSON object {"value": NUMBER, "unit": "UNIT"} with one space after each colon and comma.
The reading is {"value": -20, "unit": "°C"}
